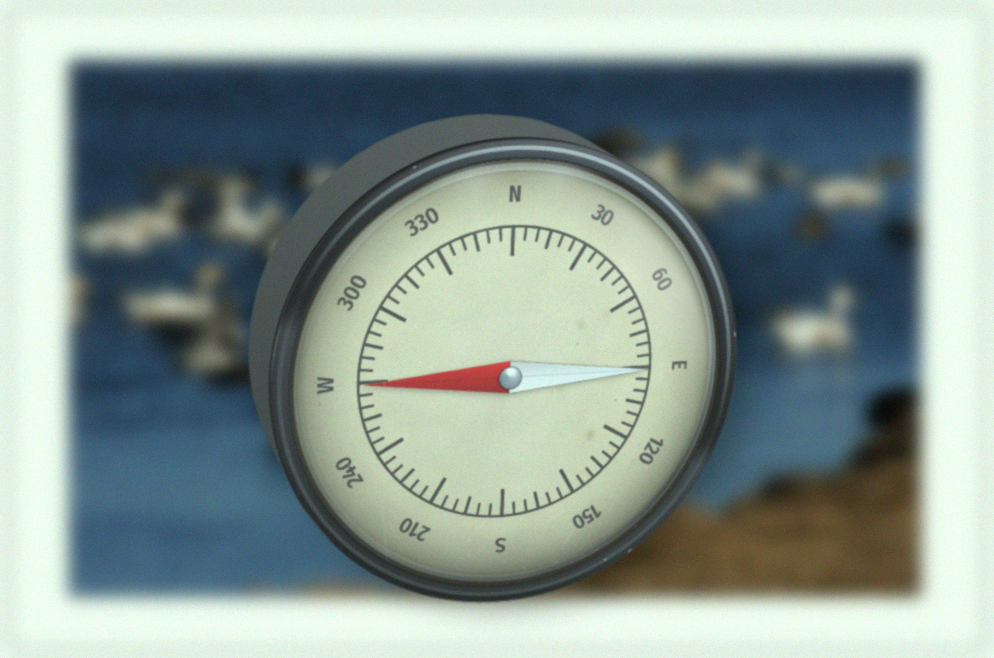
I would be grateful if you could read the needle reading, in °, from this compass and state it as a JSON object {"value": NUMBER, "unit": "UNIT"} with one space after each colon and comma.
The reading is {"value": 270, "unit": "°"}
